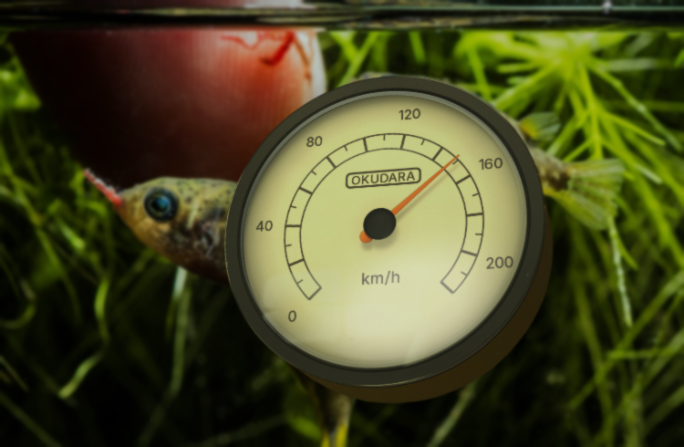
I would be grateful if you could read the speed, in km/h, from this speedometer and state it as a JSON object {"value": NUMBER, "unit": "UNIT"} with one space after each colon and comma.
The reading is {"value": 150, "unit": "km/h"}
